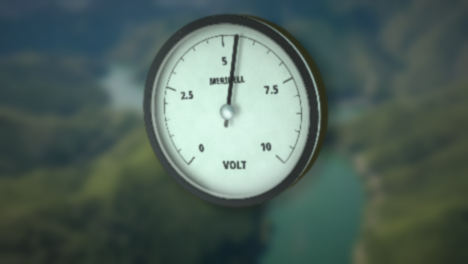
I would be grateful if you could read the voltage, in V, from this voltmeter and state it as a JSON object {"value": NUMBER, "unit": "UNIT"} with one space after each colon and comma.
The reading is {"value": 5.5, "unit": "V"}
